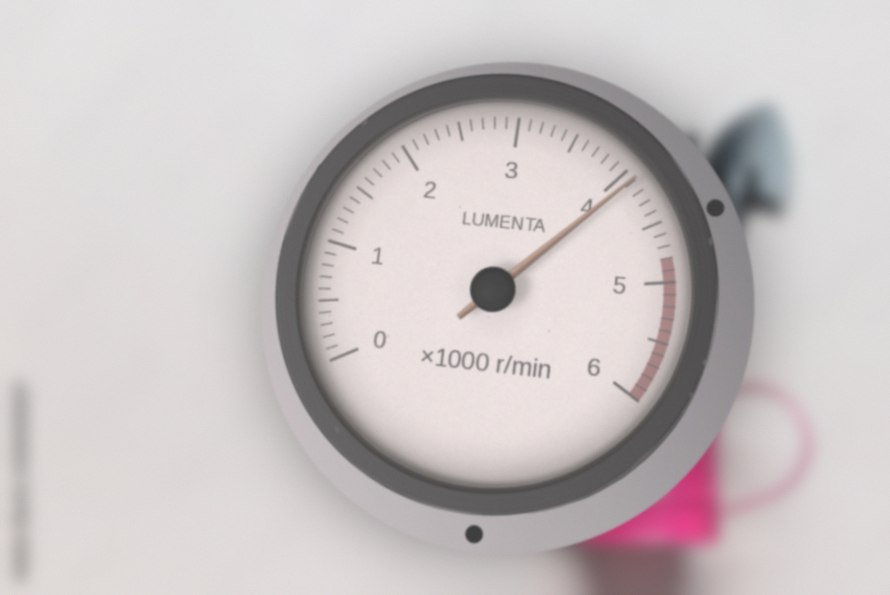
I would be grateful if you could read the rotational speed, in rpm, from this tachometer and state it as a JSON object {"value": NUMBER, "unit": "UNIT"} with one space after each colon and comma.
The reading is {"value": 4100, "unit": "rpm"}
